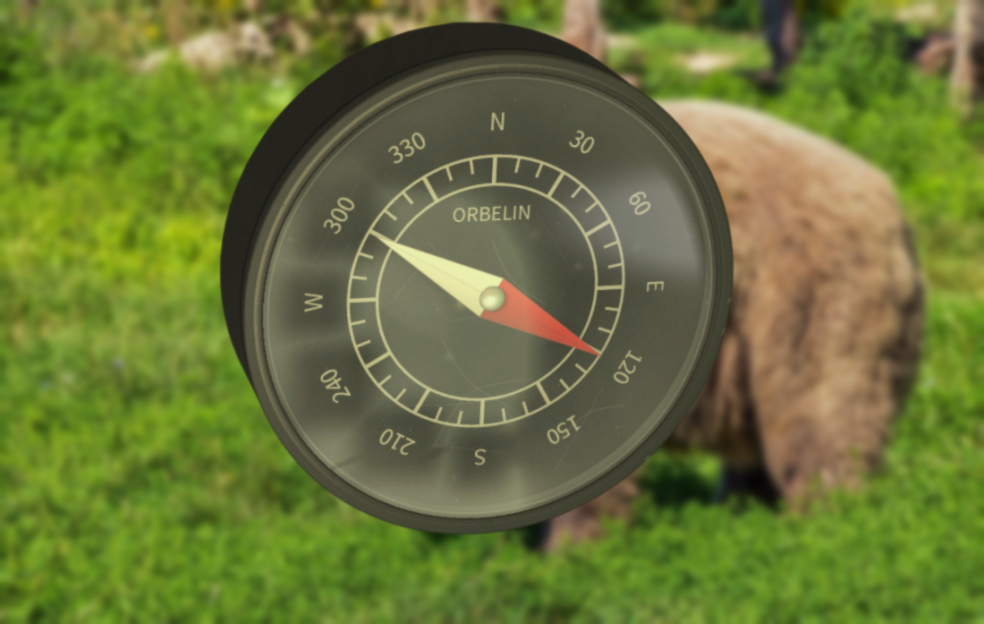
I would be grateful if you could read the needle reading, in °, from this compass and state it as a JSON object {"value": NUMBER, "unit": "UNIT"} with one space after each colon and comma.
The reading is {"value": 120, "unit": "°"}
